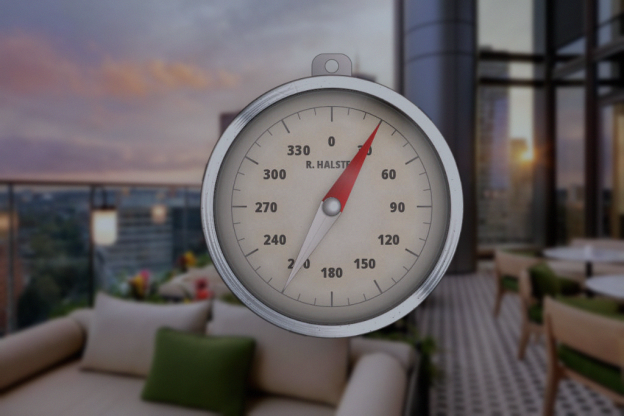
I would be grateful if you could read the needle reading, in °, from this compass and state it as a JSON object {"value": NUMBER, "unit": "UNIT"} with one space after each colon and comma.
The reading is {"value": 30, "unit": "°"}
